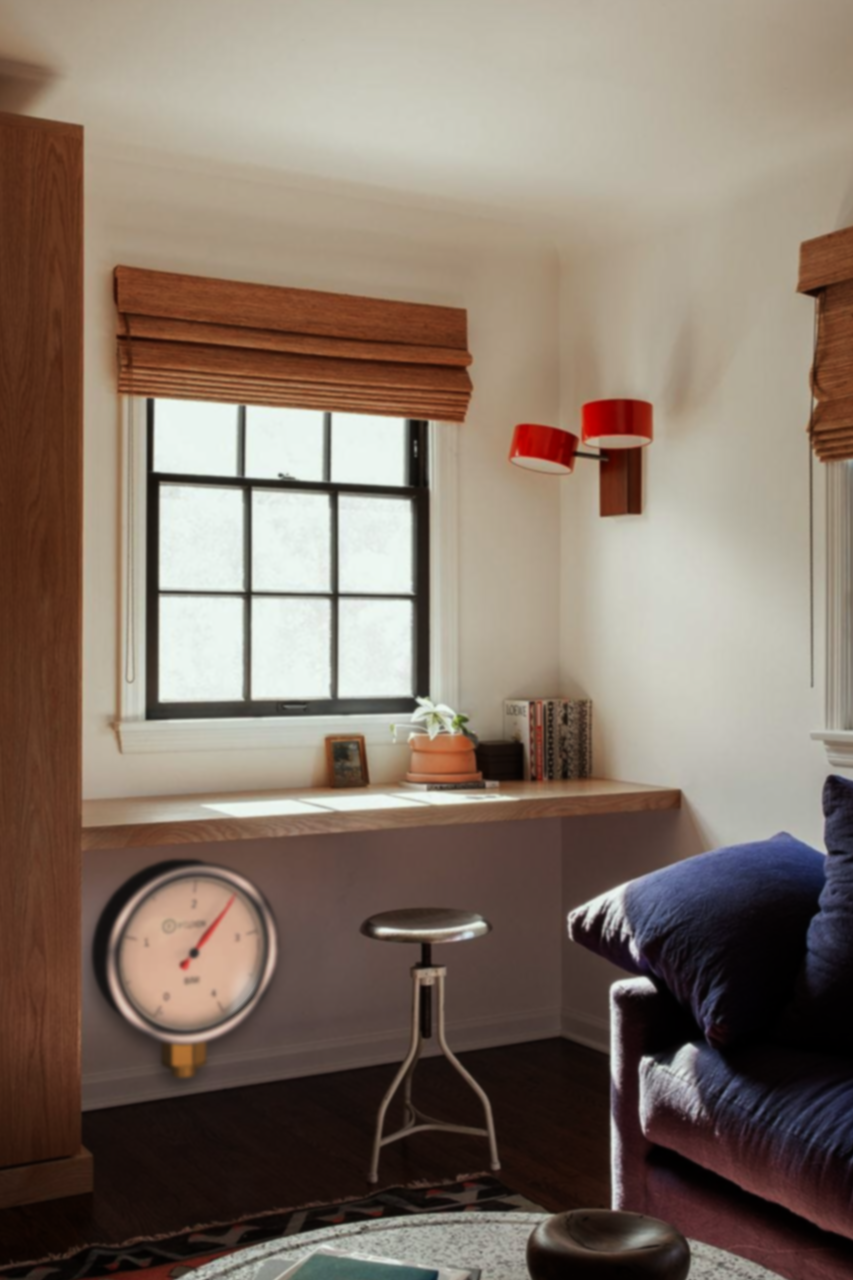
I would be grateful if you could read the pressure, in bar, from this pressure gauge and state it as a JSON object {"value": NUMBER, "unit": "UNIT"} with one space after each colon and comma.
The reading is {"value": 2.5, "unit": "bar"}
